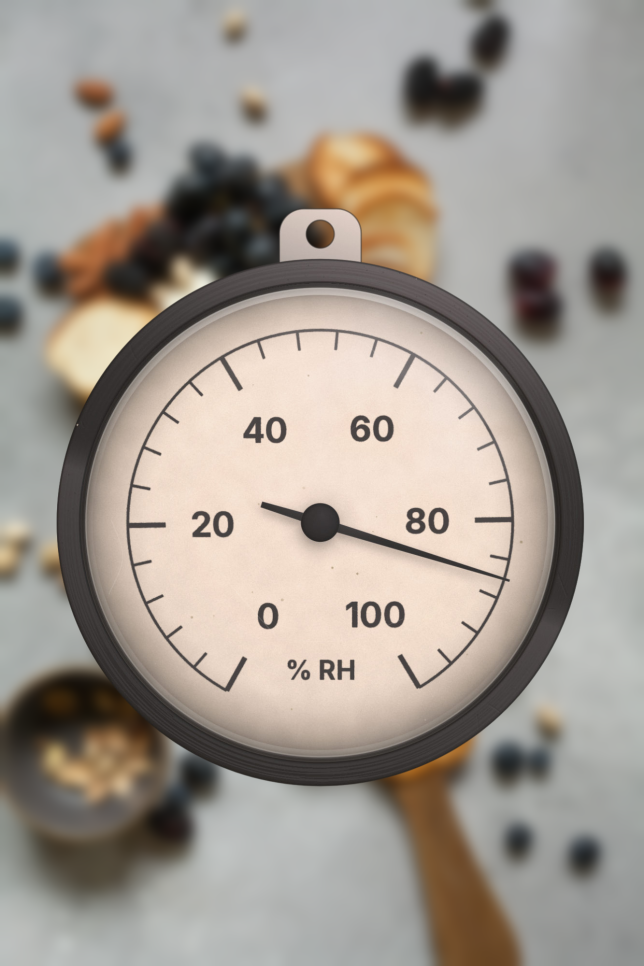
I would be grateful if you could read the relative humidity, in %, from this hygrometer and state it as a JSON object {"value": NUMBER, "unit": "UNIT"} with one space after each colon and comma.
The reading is {"value": 86, "unit": "%"}
